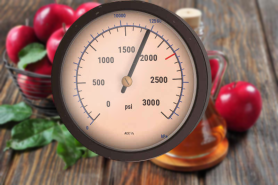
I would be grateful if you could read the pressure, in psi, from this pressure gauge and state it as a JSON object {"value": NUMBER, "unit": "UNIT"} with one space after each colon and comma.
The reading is {"value": 1800, "unit": "psi"}
